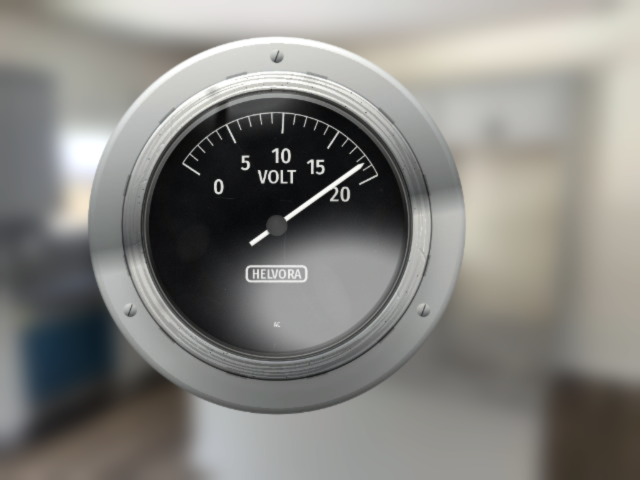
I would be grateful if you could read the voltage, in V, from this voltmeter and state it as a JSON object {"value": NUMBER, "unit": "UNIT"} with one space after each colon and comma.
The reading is {"value": 18.5, "unit": "V"}
